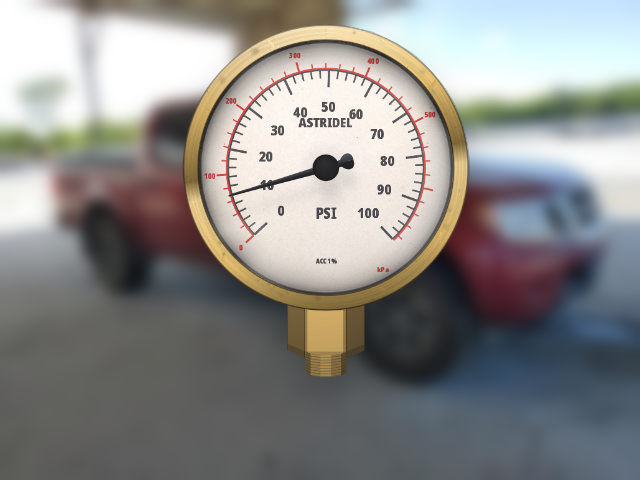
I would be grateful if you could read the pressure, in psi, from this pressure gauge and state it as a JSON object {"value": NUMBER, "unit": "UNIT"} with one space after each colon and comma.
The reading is {"value": 10, "unit": "psi"}
